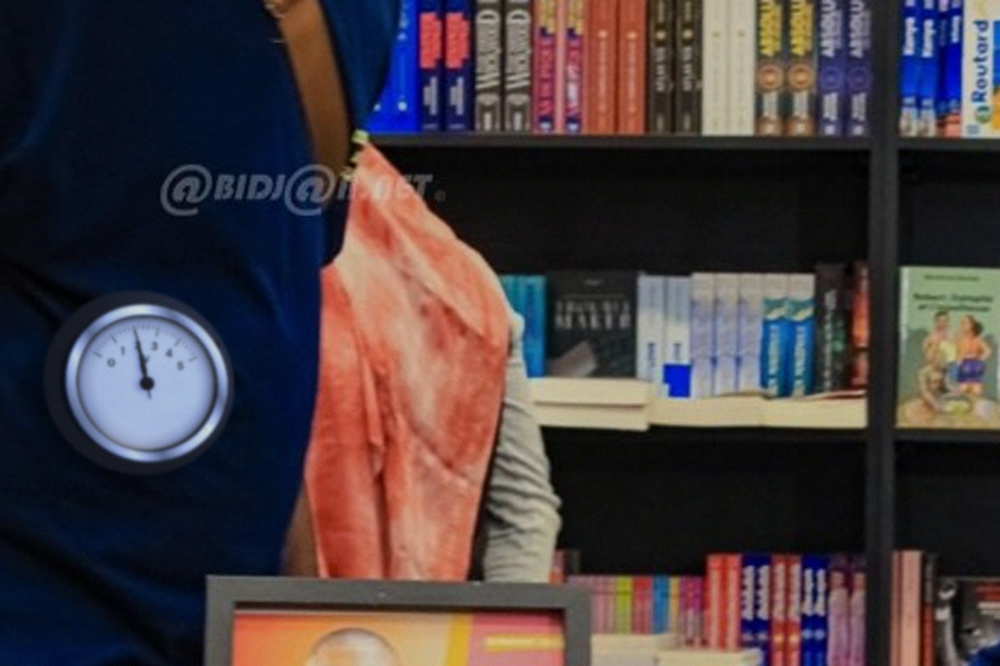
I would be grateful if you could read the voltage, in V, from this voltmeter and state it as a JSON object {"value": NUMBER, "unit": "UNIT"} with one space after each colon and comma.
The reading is {"value": 2, "unit": "V"}
